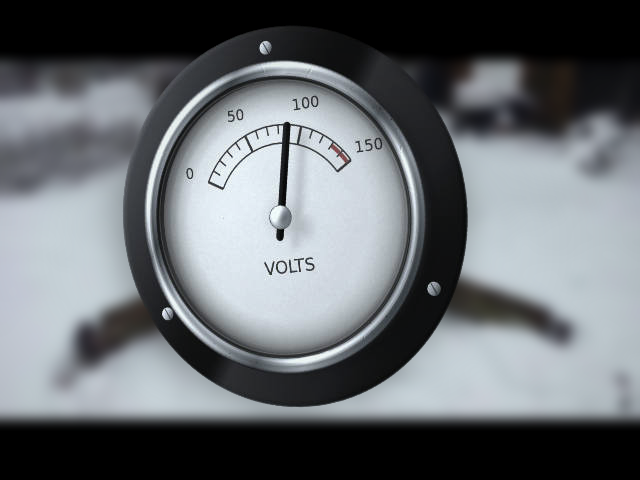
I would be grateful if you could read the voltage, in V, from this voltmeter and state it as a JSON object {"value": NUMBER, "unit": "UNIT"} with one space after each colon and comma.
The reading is {"value": 90, "unit": "V"}
